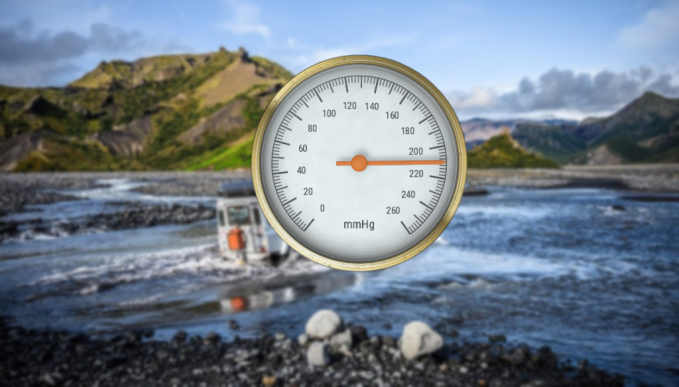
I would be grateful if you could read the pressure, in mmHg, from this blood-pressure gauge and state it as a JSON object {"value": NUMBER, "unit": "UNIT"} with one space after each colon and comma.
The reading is {"value": 210, "unit": "mmHg"}
